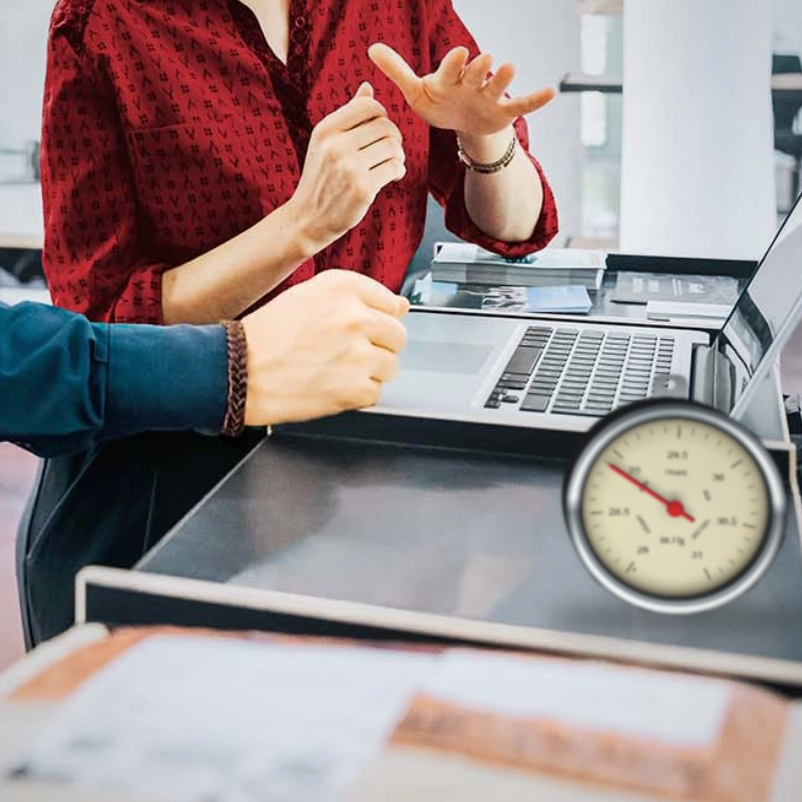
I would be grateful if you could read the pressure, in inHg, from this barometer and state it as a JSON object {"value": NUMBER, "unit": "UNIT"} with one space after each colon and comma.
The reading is {"value": 28.9, "unit": "inHg"}
